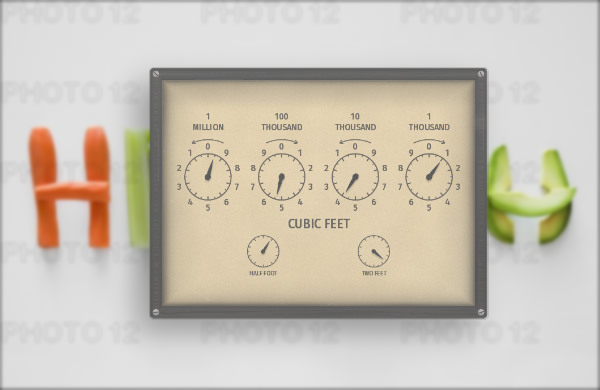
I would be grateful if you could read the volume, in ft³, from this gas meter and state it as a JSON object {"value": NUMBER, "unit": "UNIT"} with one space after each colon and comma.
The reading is {"value": 954100, "unit": "ft³"}
